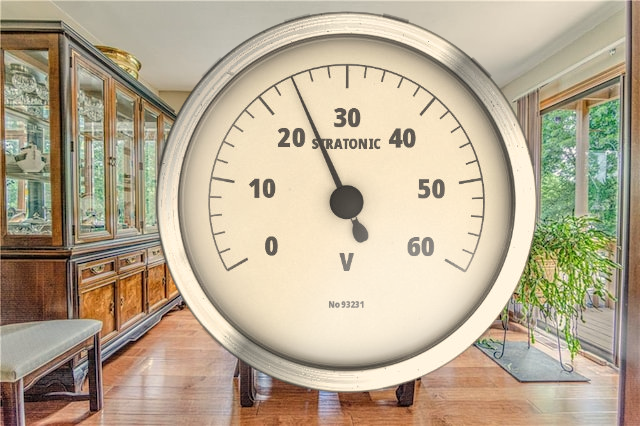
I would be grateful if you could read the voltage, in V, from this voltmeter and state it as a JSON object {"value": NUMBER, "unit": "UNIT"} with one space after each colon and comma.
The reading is {"value": 24, "unit": "V"}
